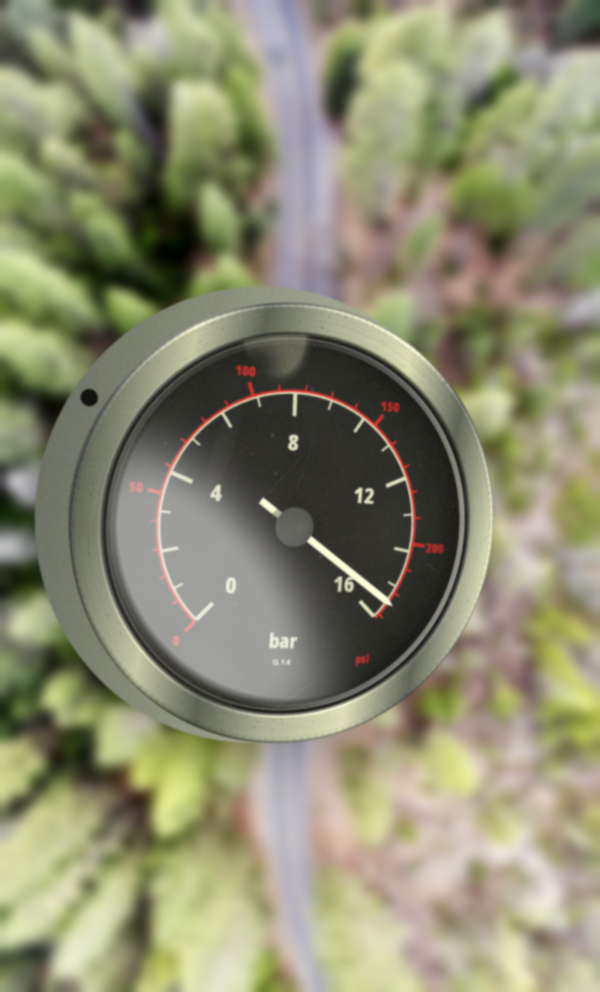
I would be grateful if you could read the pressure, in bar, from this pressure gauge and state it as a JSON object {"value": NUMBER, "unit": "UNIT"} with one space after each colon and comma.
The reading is {"value": 15.5, "unit": "bar"}
